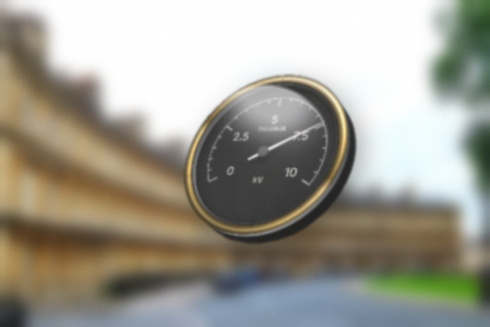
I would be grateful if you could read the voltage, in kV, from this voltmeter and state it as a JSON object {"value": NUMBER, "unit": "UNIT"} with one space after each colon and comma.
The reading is {"value": 7.5, "unit": "kV"}
